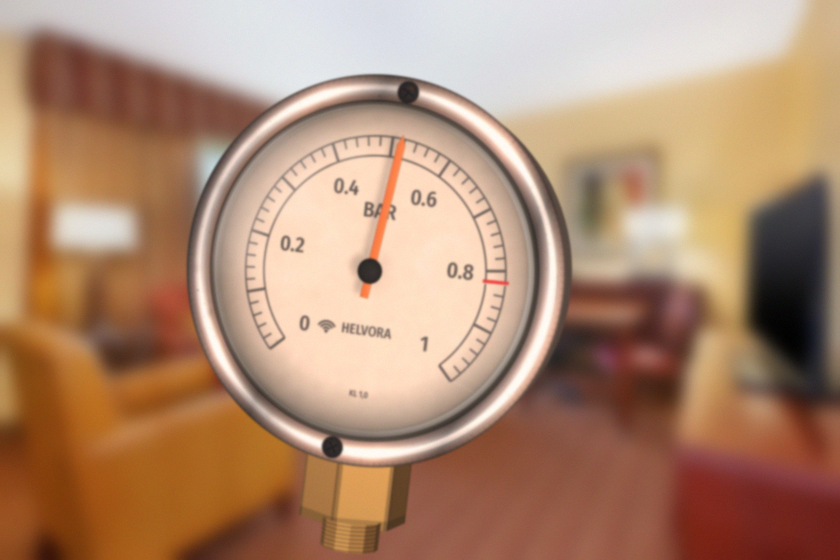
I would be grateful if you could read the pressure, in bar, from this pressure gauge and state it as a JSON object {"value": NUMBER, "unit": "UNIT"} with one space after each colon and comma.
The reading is {"value": 0.52, "unit": "bar"}
